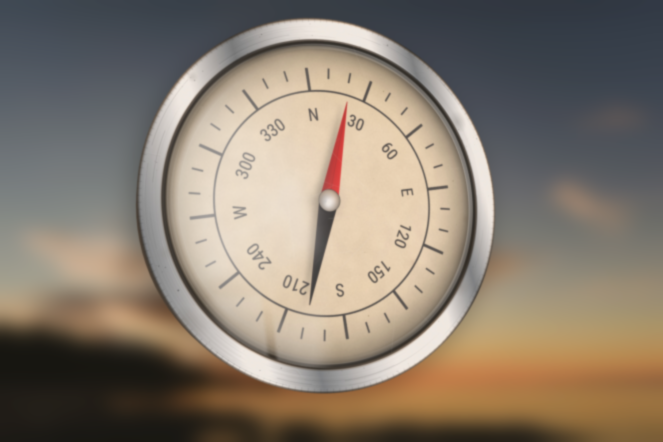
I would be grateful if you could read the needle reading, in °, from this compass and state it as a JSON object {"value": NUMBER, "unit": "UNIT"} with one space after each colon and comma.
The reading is {"value": 20, "unit": "°"}
